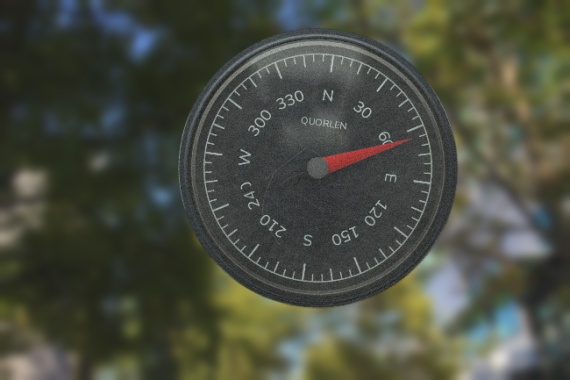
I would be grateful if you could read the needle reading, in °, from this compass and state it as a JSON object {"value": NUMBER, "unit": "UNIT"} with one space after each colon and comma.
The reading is {"value": 65, "unit": "°"}
